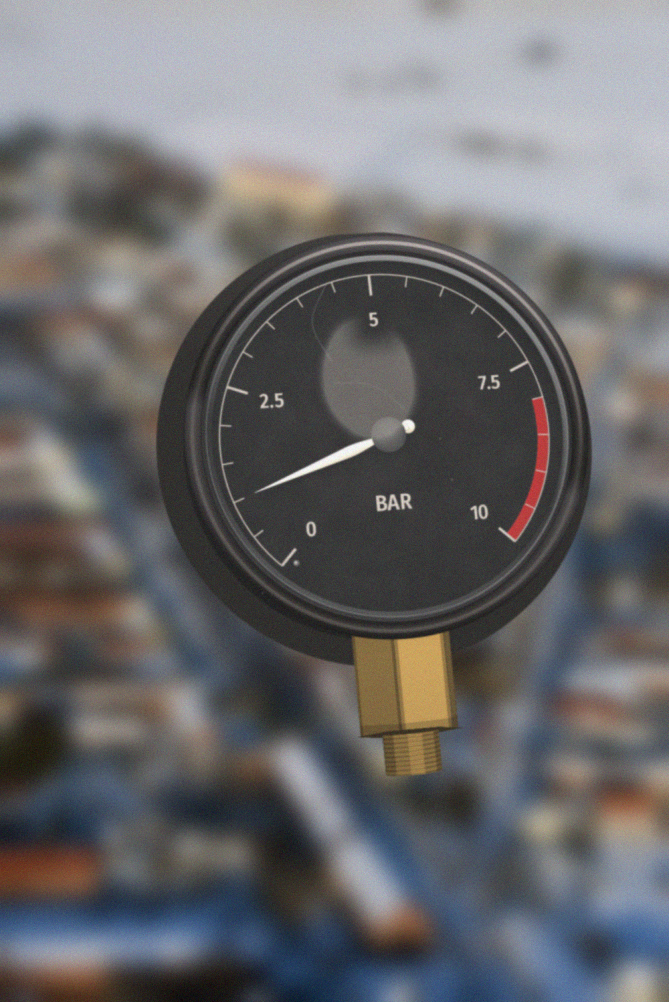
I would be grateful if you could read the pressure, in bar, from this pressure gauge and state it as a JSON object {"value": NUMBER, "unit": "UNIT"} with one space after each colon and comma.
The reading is {"value": 1, "unit": "bar"}
